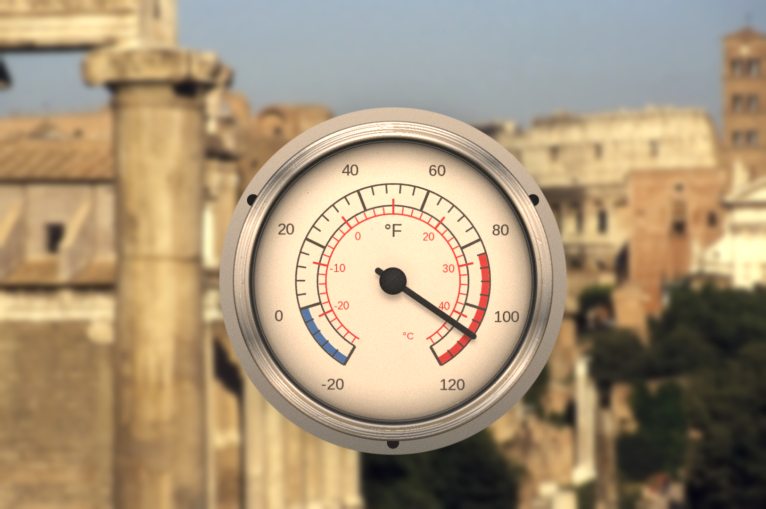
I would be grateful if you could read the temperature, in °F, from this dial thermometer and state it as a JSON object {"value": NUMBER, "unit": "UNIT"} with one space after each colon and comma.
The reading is {"value": 108, "unit": "°F"}
